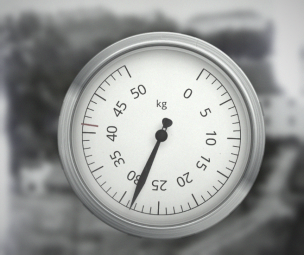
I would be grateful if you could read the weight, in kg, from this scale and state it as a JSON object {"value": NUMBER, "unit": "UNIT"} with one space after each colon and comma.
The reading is {"value": 28.5, "unit": "kg"}
